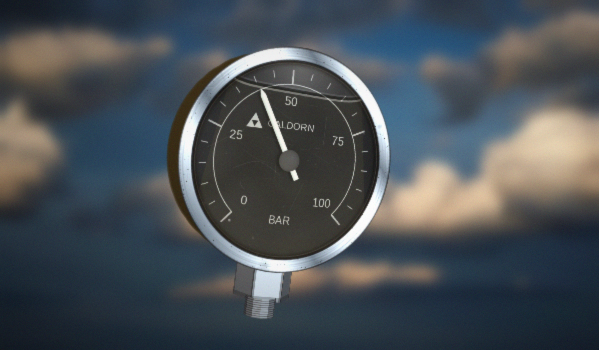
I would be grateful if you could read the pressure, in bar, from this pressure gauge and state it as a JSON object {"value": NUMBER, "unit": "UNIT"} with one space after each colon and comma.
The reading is {"value": 40, "unit": "bar"}
